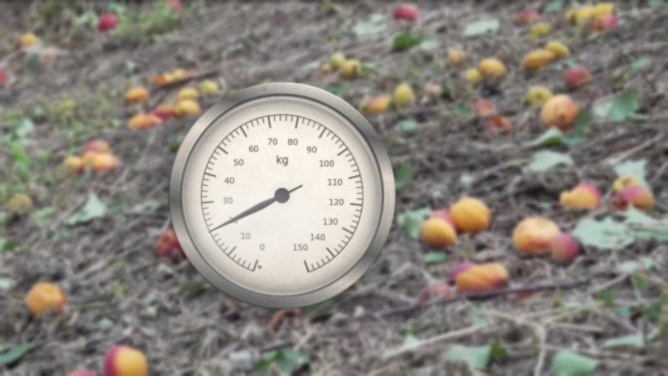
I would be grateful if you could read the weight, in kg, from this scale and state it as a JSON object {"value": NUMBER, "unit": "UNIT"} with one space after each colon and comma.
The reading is {"value": 20, "unit": "kg"}
